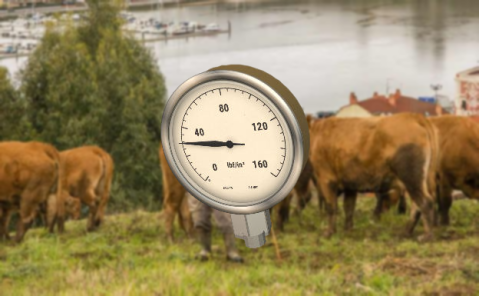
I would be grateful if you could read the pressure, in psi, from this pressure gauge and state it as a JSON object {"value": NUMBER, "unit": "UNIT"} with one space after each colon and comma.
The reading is {"value": 30, "unit": "psi"}
